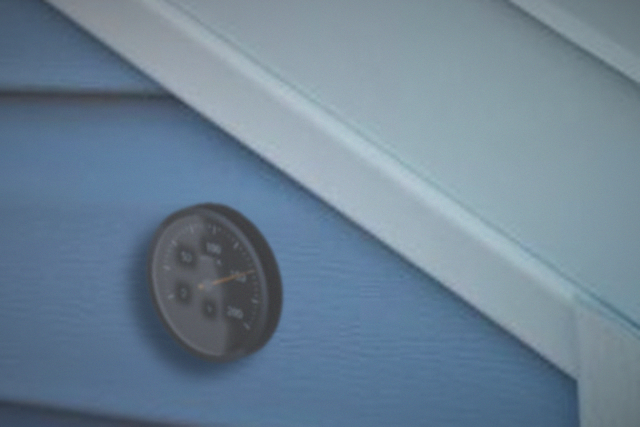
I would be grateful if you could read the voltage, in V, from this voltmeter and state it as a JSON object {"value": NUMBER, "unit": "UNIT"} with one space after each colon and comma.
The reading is {"value": 150, "unit": "V"}
